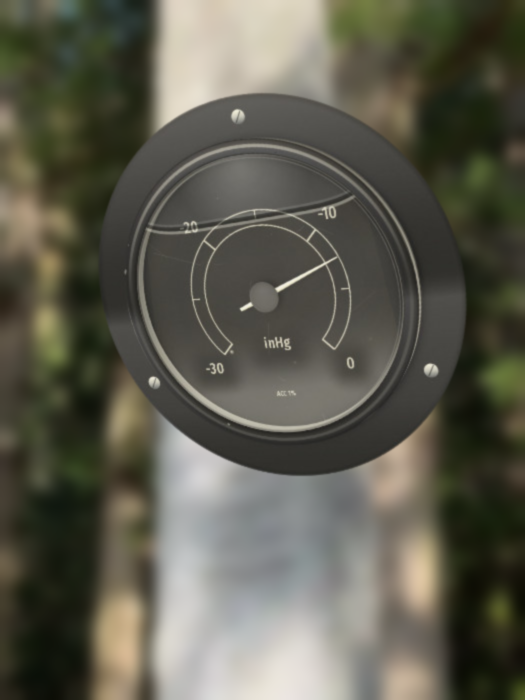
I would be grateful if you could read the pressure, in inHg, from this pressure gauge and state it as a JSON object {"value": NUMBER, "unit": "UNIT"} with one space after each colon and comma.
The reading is {"value": -7.5, "unit": "inHg"}
